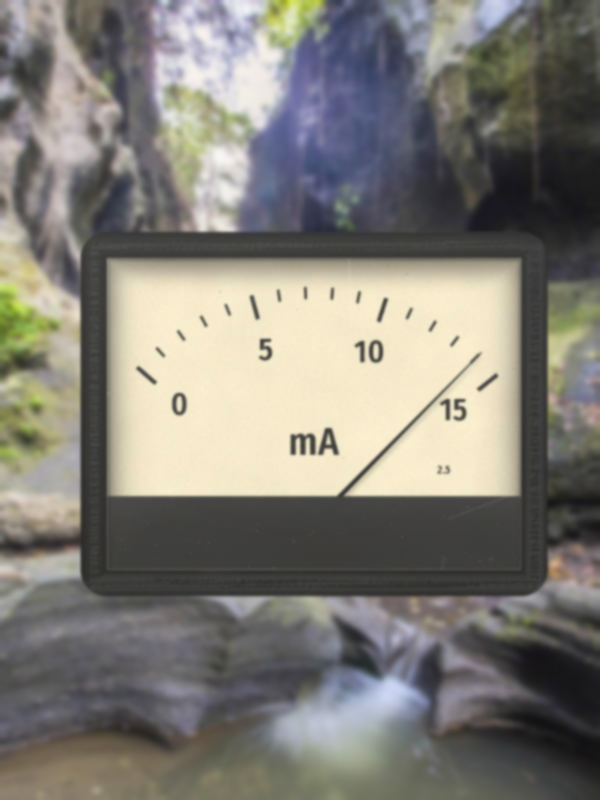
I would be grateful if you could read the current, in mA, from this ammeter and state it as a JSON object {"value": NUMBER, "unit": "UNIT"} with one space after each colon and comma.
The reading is {"value": 14, "unit": "mA"}
